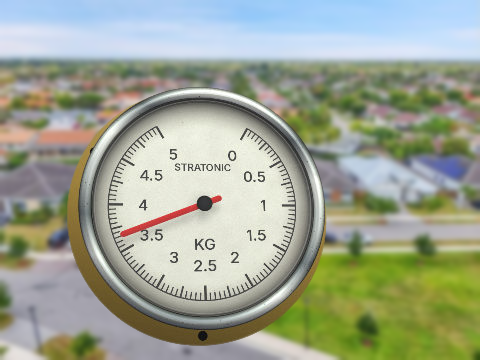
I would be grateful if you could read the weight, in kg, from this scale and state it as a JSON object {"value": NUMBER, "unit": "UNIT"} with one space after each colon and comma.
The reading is {"value": 3.65, "unit": "kg"}
